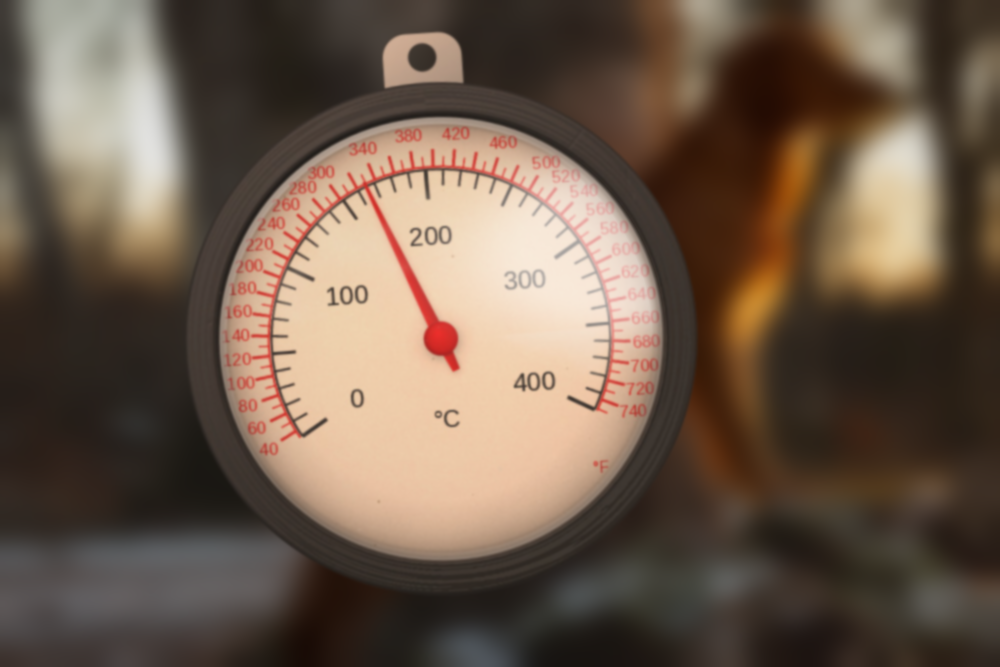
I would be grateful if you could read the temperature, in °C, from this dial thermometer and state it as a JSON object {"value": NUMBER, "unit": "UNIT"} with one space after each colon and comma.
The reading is {"value": 165, "unit": "°C"}
